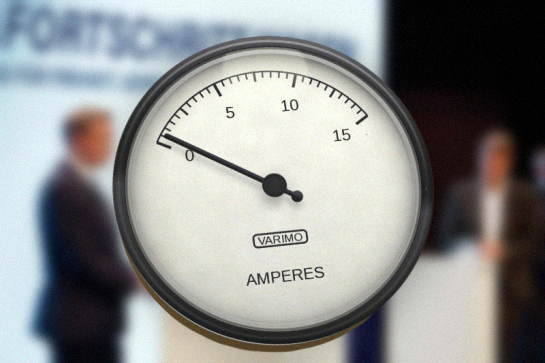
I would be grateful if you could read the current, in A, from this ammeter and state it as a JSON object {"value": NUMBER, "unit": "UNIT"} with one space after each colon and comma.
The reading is {"value": 0.5, "unit": "A"}
